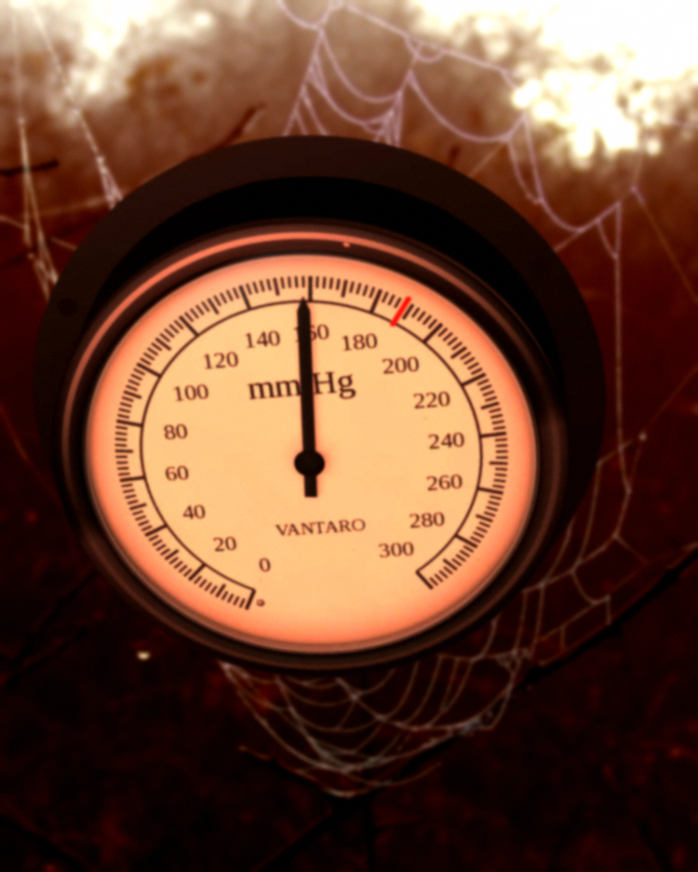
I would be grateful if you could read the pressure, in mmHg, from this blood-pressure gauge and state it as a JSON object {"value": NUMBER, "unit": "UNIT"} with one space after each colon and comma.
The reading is {"value": 158, "unit": "mmHg"}
